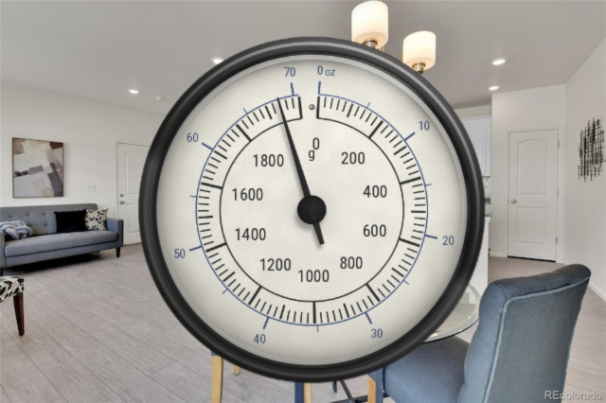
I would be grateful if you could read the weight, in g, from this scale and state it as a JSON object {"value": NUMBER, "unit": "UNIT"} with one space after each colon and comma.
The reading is {"value": 1940, "unit": "g"}
